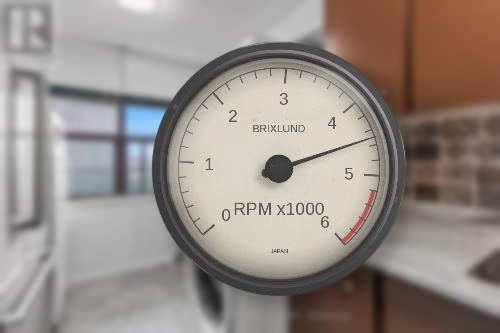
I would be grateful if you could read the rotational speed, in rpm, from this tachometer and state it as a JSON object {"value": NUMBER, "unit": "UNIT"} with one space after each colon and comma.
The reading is {"value": 4500, "unit": "rpm"}
